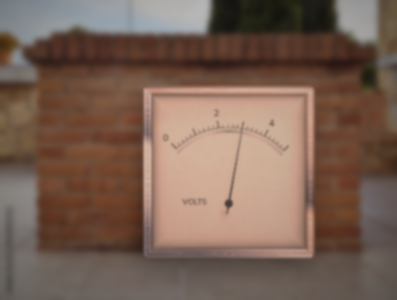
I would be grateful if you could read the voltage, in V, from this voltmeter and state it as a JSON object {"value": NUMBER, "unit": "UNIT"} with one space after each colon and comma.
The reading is {"value": 3, "unit": "V"}
